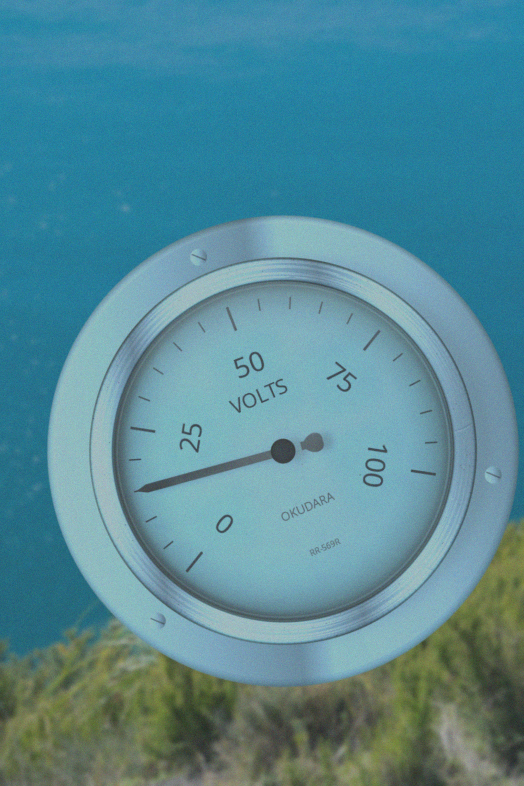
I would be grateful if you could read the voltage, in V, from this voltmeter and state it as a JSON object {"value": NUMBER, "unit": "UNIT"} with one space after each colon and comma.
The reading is {"value": 15, "unit": "V"}
